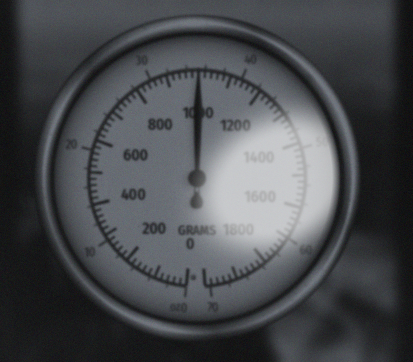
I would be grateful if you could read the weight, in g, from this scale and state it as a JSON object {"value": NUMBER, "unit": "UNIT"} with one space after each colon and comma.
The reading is {"value": 1000, "unit": "g"}
